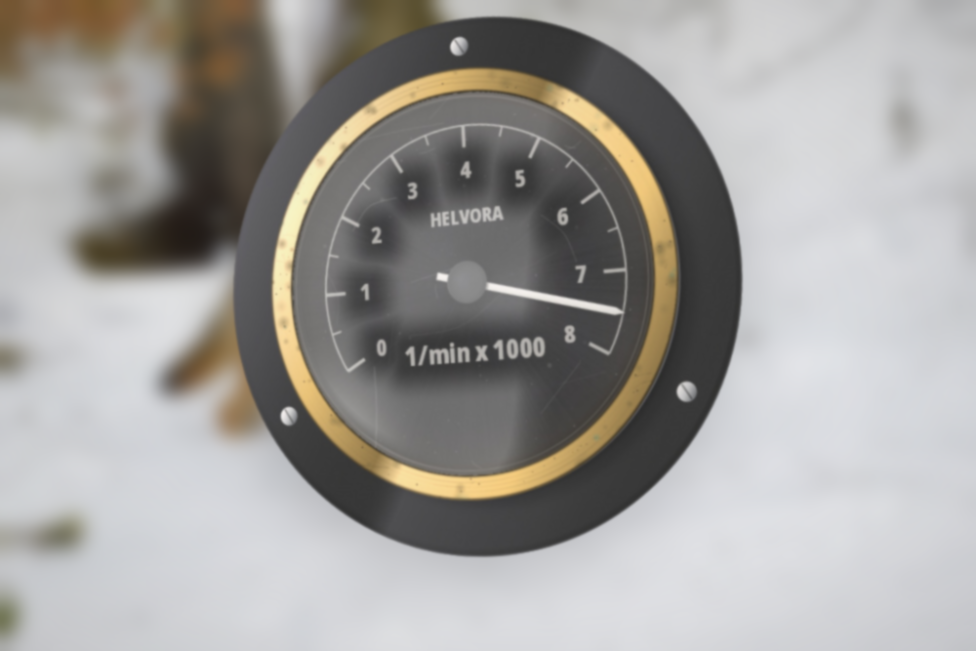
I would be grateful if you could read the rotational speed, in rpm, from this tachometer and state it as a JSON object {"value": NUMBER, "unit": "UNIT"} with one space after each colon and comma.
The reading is {"value": 7500, "unit": "rpm"}
